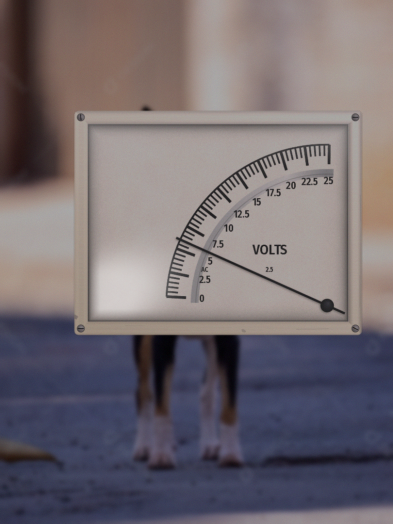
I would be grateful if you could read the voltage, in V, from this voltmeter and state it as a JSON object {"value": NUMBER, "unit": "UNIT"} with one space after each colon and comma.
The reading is {"value": 6, "unit": "V"}
